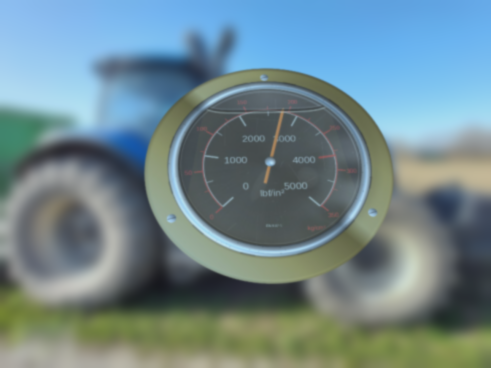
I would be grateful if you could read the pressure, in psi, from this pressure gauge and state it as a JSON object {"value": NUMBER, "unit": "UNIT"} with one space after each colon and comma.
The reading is {"value": 2750, "unit": "psi"}
